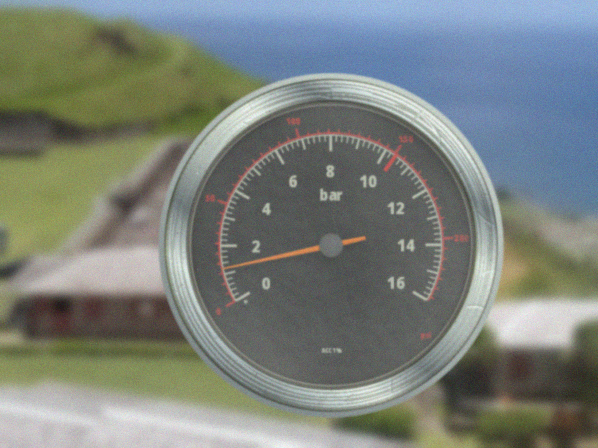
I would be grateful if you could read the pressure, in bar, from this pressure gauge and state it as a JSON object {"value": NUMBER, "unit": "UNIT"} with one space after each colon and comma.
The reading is {"value": 1.2, "unit": "bar"}
